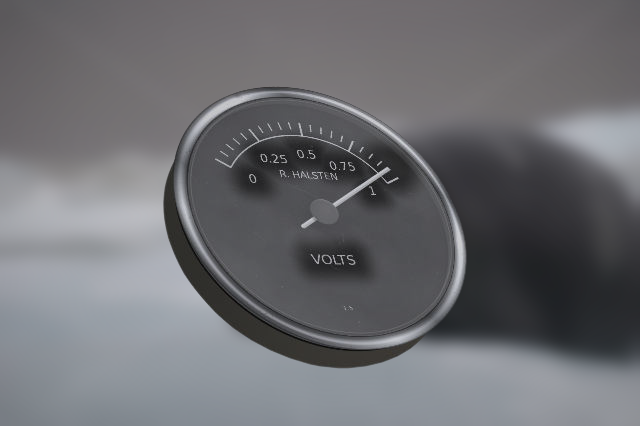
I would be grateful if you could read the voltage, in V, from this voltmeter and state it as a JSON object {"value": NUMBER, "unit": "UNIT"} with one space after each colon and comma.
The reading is {"value": 0.95, "unit": "V"}
